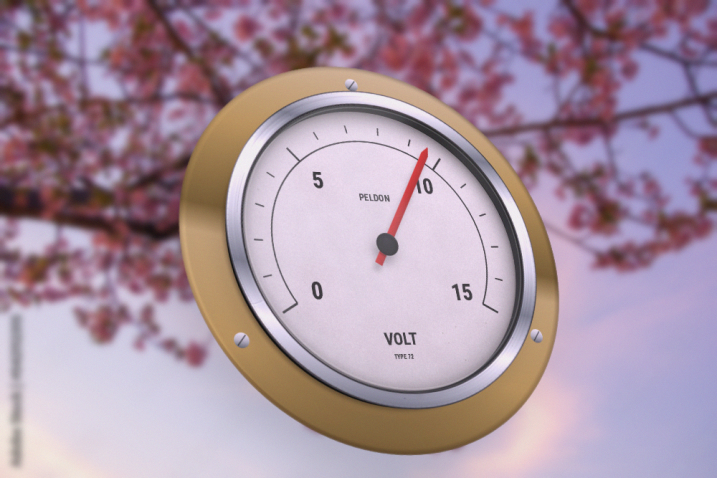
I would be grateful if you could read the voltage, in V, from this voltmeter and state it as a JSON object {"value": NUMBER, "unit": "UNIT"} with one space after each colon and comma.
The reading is {"value": 9.5, "unit": "V"}
